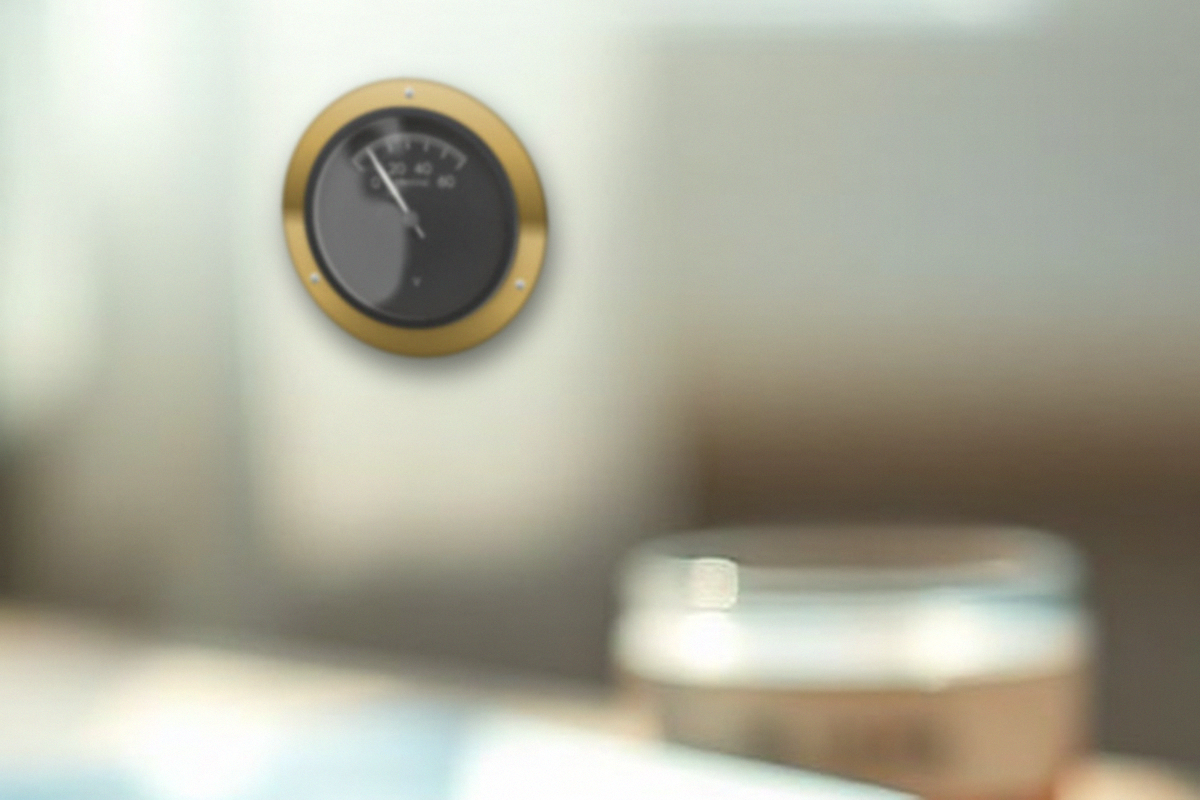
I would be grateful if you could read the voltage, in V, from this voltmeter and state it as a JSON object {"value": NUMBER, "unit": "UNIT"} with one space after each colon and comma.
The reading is {"value": 10, "unit": "V"}
